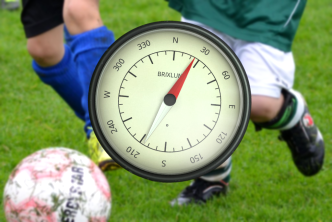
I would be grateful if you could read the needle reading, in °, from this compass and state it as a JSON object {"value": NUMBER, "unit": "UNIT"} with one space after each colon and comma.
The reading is {"value": 25, "unit": "°"}
